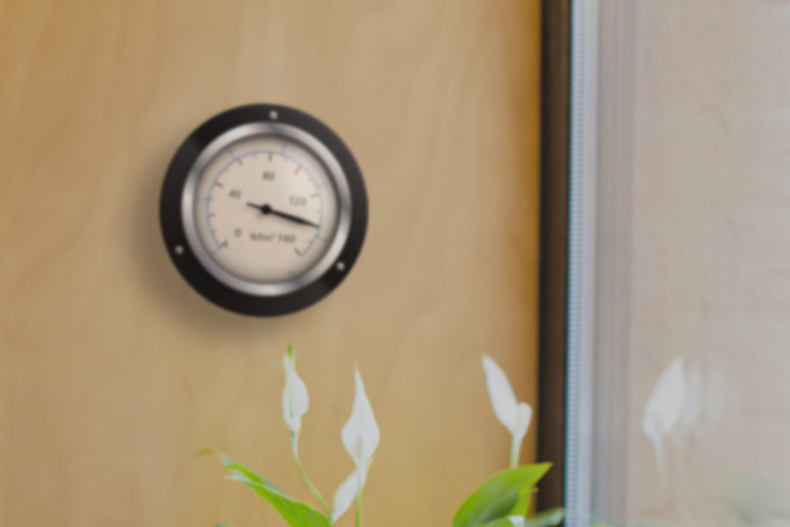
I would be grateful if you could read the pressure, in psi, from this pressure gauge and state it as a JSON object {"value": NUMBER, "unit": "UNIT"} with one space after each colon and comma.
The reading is {"value": 140, "unit": "psi"}
